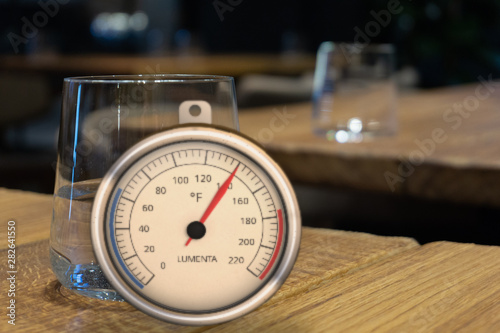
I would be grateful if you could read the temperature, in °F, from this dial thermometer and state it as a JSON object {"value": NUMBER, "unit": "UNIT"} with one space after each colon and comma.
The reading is {"value": 140, "unit": "°F"}
